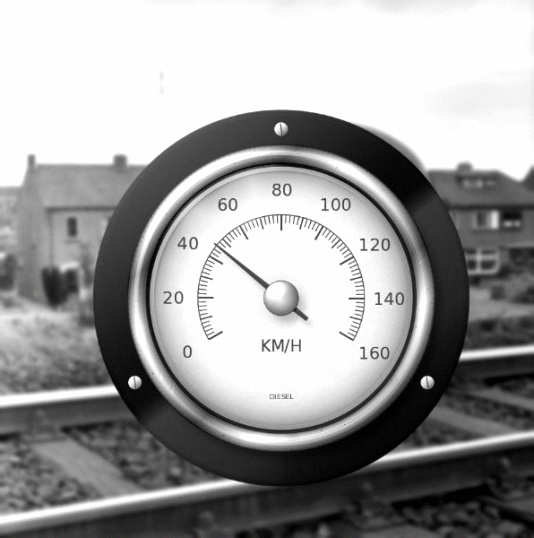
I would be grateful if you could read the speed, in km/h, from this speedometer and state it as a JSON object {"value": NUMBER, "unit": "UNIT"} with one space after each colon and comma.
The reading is {"value": 46, "unit": "km/h"}
